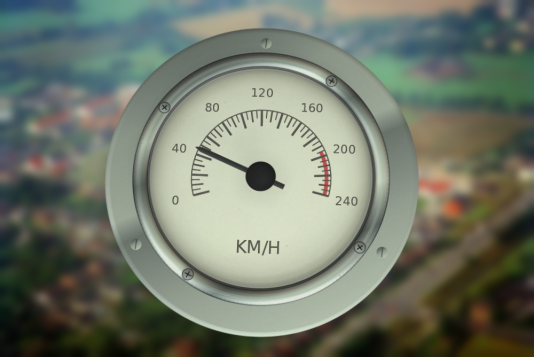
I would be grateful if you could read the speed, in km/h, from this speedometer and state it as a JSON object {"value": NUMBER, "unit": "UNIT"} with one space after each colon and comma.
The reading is {"value": 45, "unit": "km/h"}
